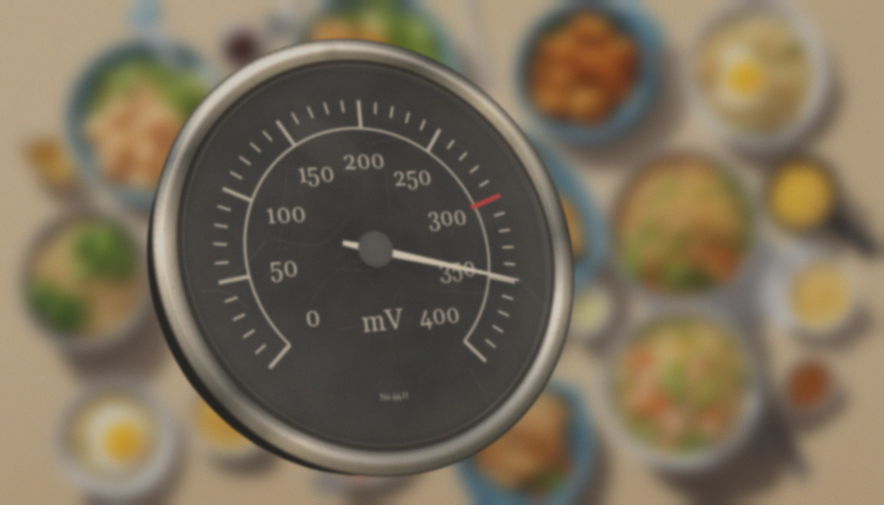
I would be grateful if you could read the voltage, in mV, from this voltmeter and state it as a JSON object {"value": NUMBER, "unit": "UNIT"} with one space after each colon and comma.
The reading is {"value": 350, "unit": "mV"}
